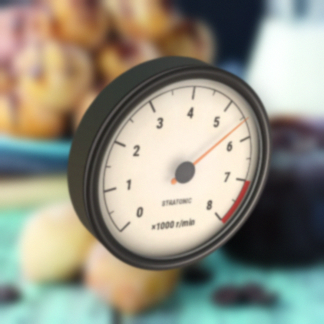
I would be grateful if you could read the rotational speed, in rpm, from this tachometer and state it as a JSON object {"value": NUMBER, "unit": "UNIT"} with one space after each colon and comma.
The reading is {"value": 5500, "unit": "rpm"}
